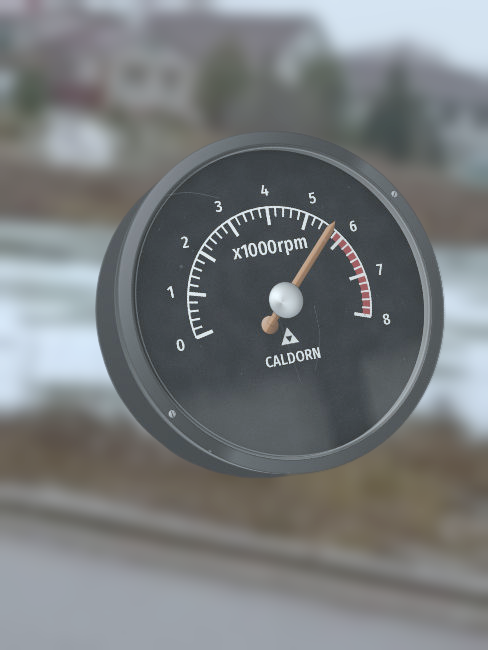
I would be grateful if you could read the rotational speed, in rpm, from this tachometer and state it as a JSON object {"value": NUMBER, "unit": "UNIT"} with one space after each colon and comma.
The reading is {"value": 5600, "unit": "rpm"}
